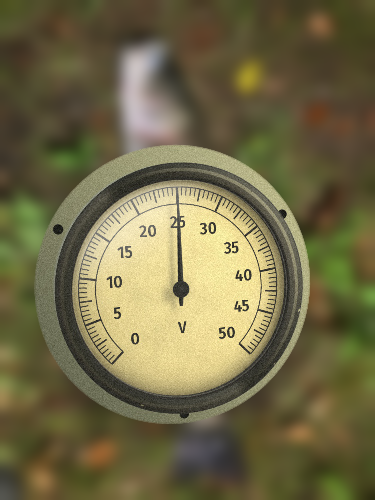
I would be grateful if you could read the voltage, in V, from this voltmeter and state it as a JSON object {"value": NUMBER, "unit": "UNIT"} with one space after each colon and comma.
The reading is {"value": 25, "unit": "V"}
